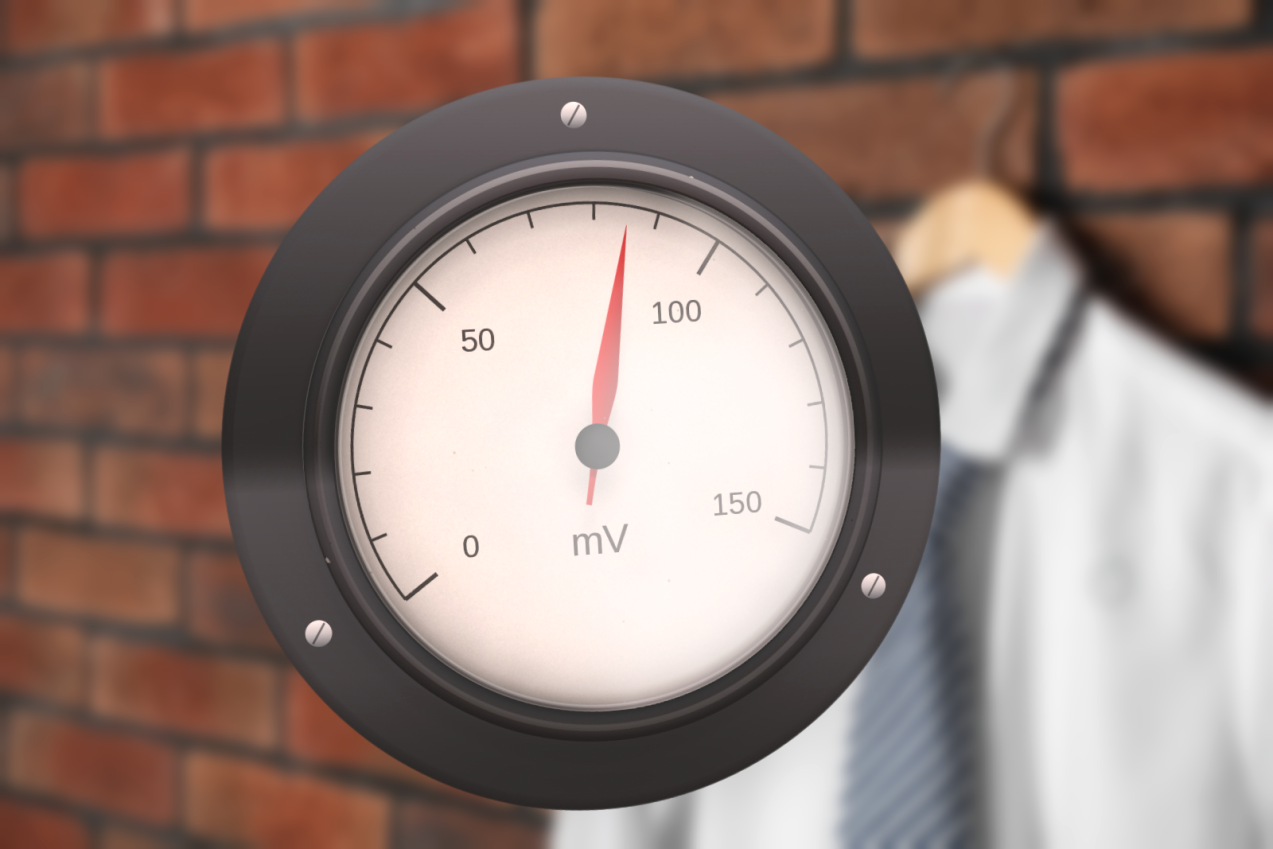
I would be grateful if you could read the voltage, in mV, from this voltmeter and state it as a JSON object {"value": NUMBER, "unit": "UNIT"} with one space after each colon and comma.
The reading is {"value": 85, "unit": "mV"}
